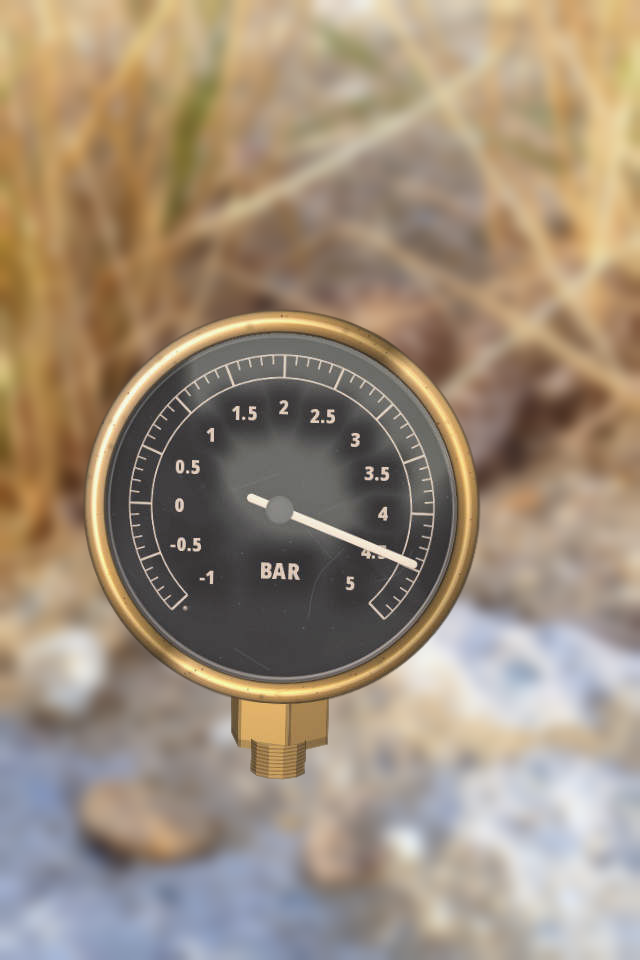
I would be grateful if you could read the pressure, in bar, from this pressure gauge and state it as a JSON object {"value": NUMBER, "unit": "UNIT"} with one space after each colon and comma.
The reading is {"value": 4.45, "unit": "bar"}
